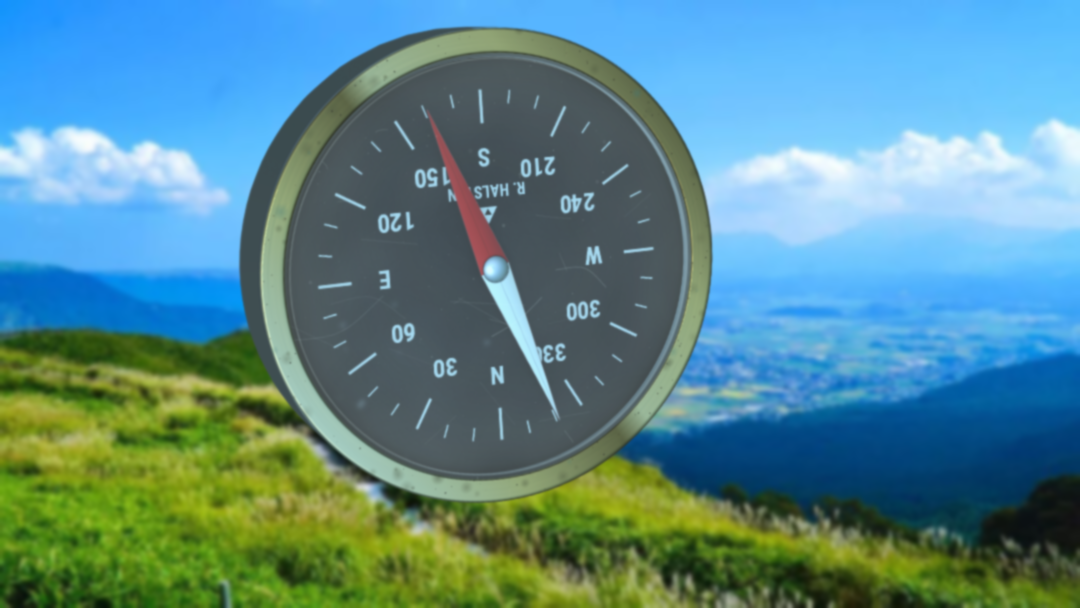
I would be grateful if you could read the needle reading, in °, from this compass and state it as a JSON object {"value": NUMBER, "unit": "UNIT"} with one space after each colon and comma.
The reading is {"value": 160, "unit": "°"}
